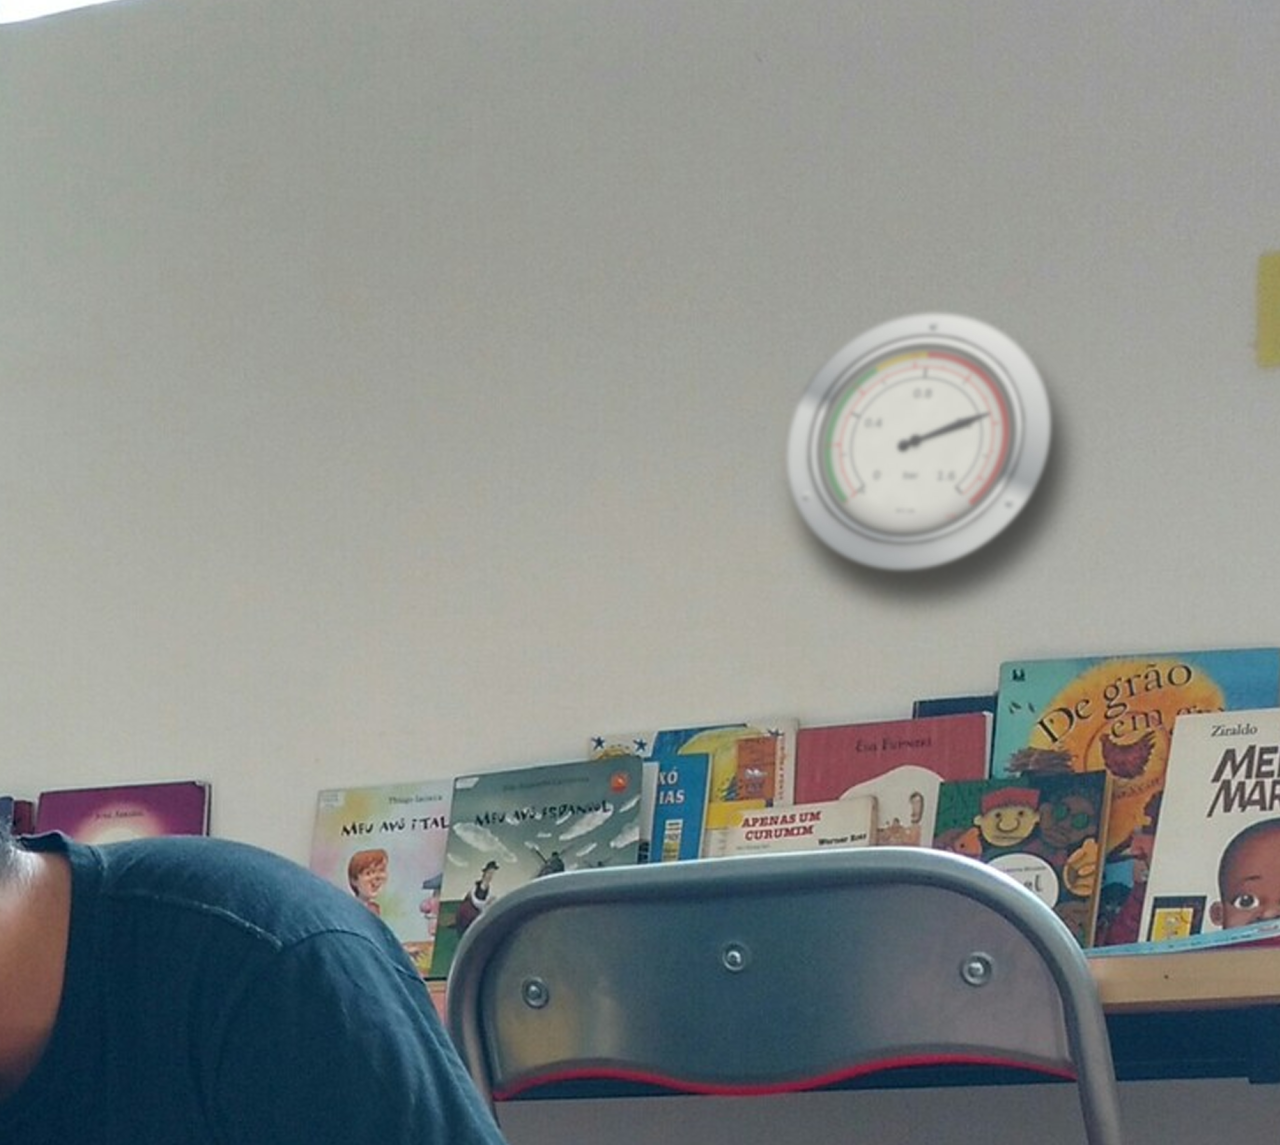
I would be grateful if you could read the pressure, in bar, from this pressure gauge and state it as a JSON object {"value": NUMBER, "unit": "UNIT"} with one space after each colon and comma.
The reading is {"value": 1.2, "unit": "bar"}
